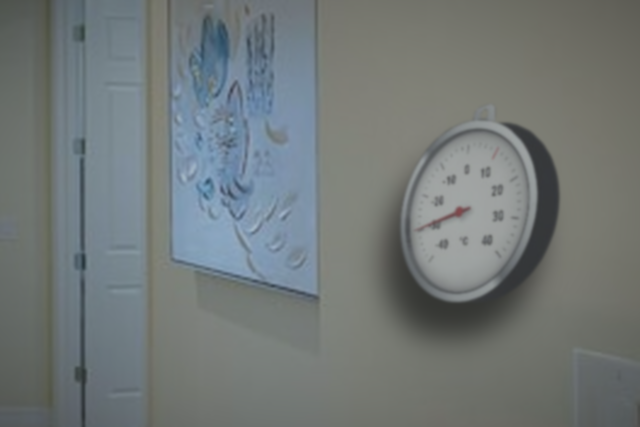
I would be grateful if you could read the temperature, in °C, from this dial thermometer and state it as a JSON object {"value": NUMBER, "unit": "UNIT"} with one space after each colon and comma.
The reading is {"value": -30, "unit": "°C"}
